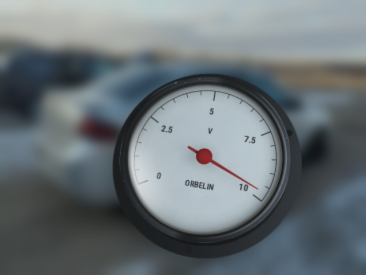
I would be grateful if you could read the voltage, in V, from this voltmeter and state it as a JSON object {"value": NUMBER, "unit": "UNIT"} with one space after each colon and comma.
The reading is {"value": 9.75, "unit": "V"}
